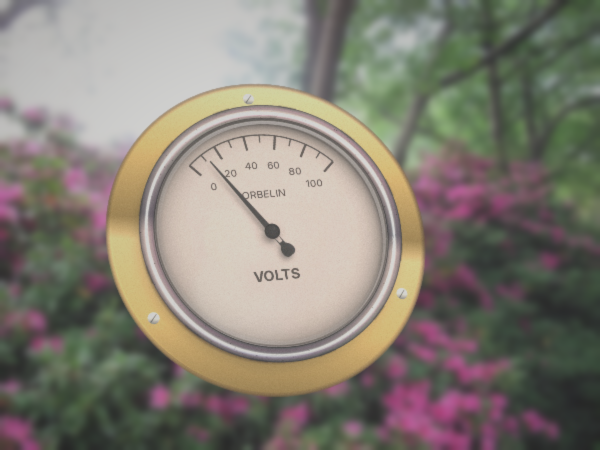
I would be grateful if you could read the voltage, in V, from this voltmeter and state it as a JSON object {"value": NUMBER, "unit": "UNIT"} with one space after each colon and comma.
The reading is {"value": 10, "unit": "V"}
